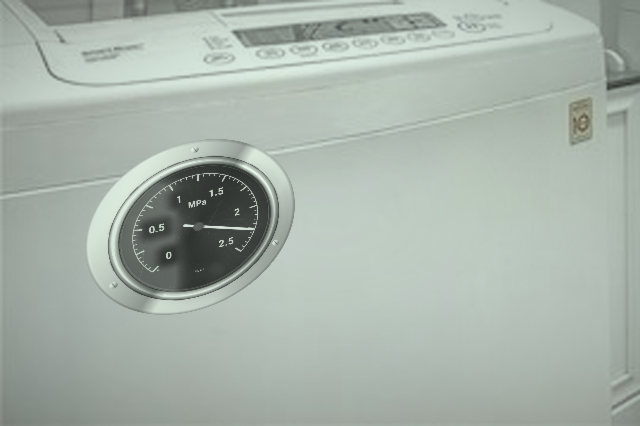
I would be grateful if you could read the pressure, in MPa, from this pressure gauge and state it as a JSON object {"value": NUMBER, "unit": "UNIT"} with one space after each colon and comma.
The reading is {"value": 2.25, "unit": "MPa"}
